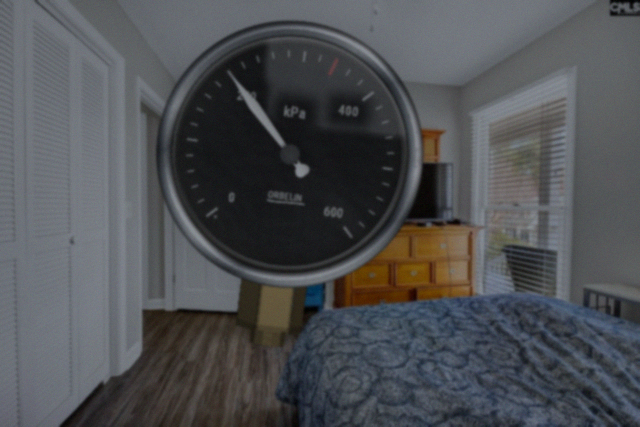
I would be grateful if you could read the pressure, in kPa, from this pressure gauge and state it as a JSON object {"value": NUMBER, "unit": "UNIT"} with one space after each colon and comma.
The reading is {"value": 200, "unit": "kPa"}
